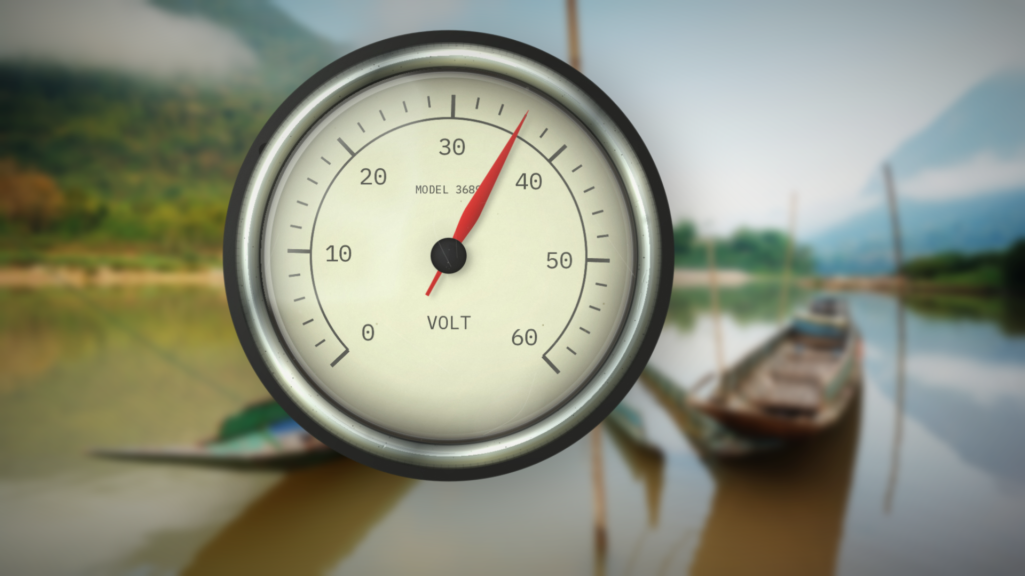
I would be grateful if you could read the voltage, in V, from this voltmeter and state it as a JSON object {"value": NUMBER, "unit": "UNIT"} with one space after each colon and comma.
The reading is {"value": 36, "unit": "V"}
